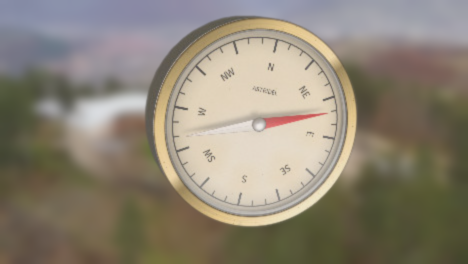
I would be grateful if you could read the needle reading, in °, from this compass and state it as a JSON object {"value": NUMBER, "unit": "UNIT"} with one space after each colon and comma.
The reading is {"value": 70, "unit": "°"}
